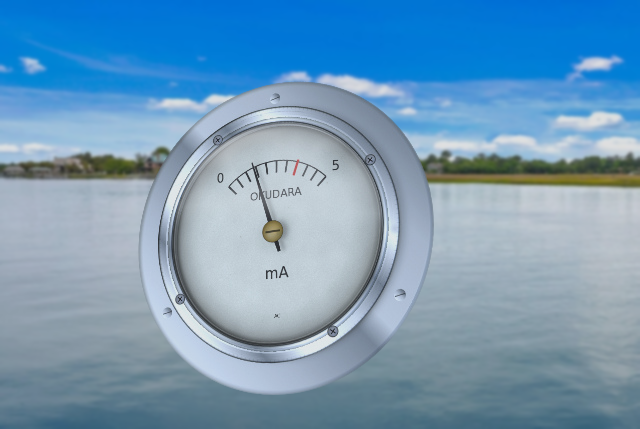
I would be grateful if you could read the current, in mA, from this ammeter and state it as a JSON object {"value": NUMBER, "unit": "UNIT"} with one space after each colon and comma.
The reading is {"value": 1.5, "unit": "mA"}
